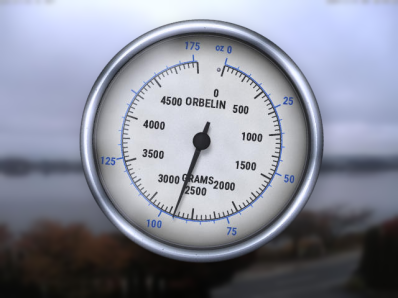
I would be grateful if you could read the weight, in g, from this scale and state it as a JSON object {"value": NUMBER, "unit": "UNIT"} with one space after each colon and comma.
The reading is {"value": 2700, "unit": "g"}
